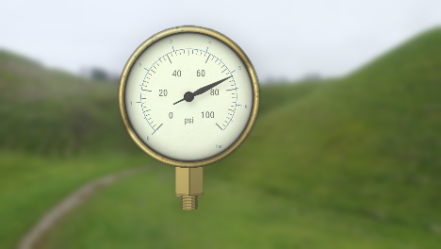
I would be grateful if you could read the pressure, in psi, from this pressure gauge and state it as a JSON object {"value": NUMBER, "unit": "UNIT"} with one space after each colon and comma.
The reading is {"value": 74, "unit": "psi"}
